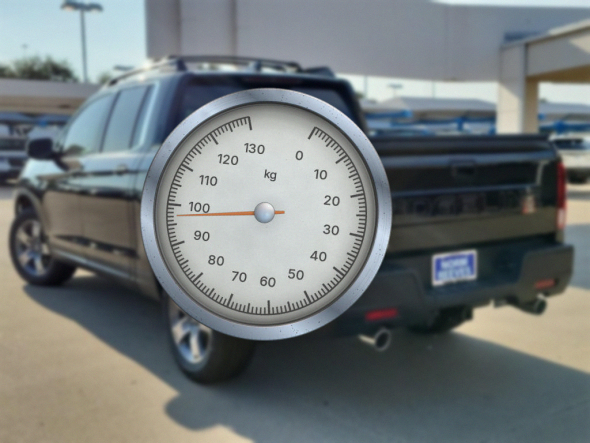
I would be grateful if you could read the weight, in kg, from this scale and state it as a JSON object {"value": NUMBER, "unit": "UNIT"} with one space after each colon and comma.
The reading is {"value": 97, "unit": "kg"}
